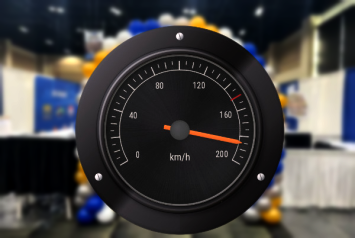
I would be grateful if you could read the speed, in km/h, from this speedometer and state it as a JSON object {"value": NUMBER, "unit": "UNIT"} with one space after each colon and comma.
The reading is {"value": 185, "unit": "km/h"}
